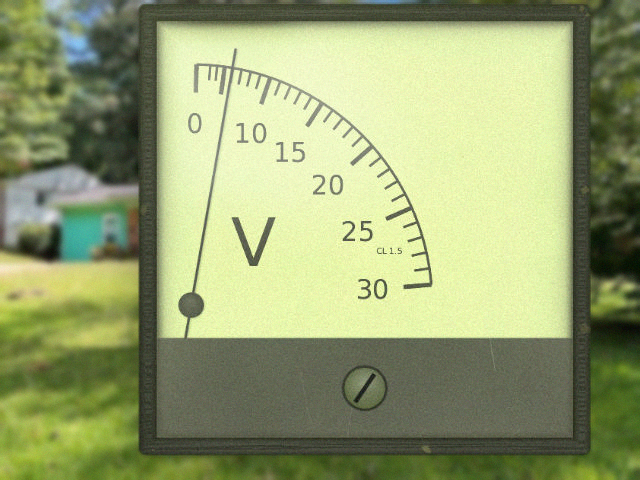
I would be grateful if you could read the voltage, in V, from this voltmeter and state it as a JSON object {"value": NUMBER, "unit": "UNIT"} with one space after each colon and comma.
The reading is {"value": 6, "unit": "V"}
